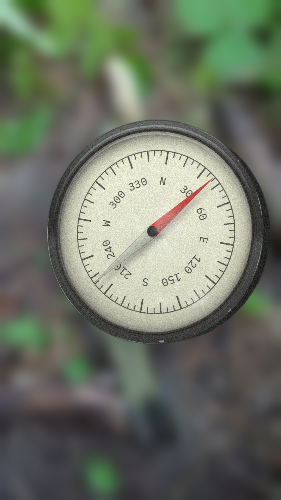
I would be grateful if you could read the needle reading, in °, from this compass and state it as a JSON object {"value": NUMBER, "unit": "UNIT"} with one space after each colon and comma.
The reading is {"value": 40, "unit": "°"}
